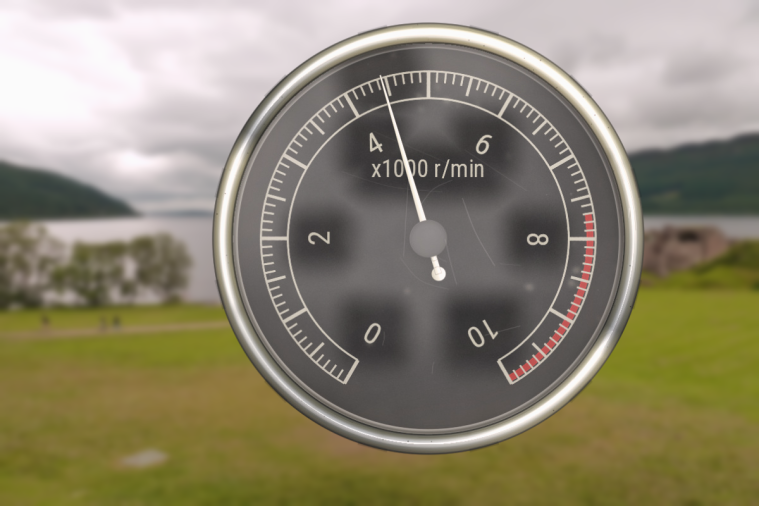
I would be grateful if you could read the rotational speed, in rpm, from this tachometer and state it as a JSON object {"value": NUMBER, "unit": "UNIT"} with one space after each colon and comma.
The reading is {"value": 4450, "unit": "rpm"}
